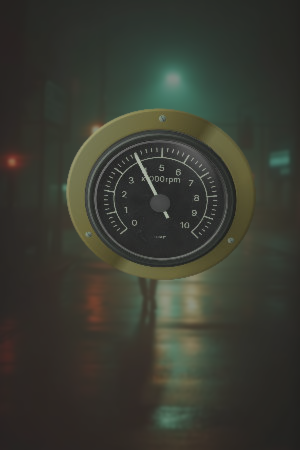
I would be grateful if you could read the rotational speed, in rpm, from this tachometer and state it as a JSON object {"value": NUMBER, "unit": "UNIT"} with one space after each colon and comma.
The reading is {"value": 4000, "unit": "rpm"}
